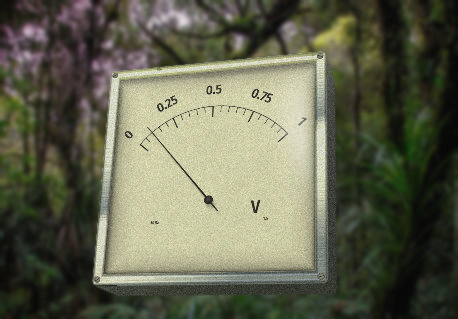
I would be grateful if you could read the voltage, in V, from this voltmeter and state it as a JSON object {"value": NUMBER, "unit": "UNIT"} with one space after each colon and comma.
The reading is {"value": 0.1, "unit": "V"}
